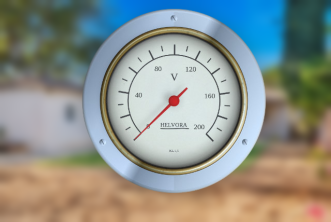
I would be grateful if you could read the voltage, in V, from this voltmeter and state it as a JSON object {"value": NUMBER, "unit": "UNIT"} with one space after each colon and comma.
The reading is {"value": 0, "unit": "V"}
